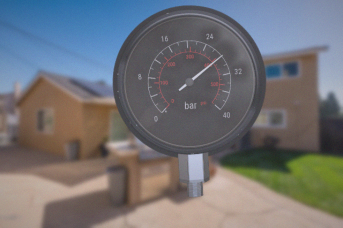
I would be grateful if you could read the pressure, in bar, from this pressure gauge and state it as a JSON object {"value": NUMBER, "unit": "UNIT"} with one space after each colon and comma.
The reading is {"value": 28, "unit": "bar"}
